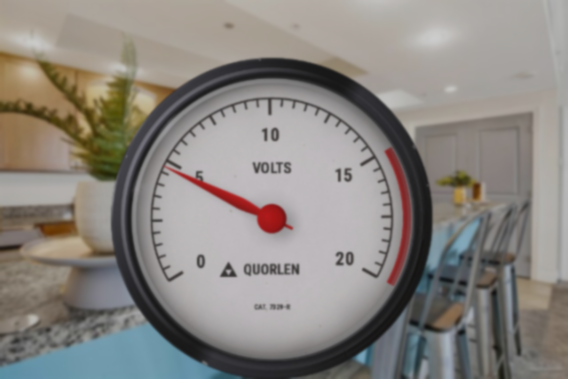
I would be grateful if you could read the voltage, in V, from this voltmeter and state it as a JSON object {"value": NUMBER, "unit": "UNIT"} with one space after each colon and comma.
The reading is {"value": 4.75, "unit": "V"}
